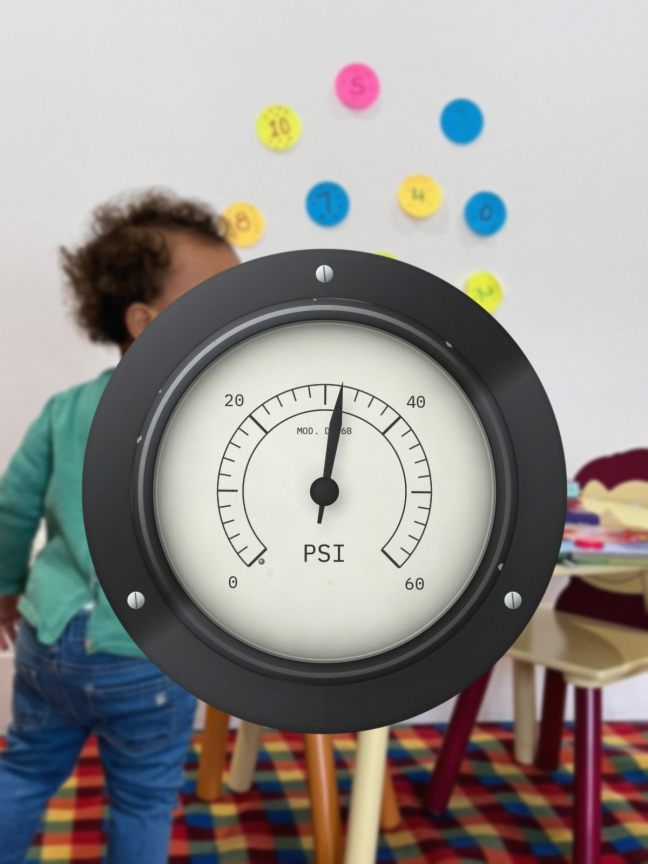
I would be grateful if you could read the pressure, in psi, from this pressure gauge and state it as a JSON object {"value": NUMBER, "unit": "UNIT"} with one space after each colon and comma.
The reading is {"value": 32, "unit": "psi"}
